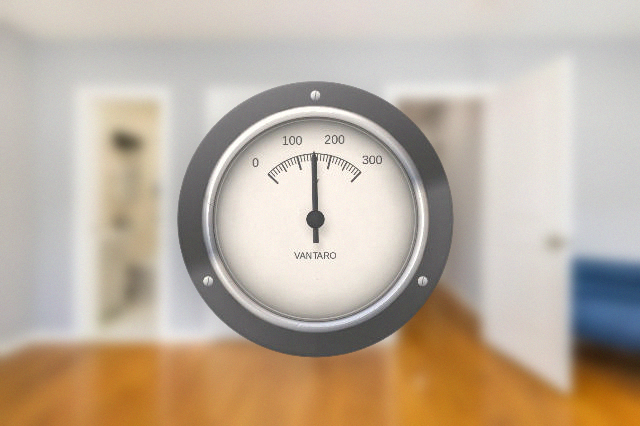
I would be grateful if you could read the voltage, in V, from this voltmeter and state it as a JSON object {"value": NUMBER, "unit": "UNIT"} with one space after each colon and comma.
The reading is {"value": 150, "unit": "V"}
